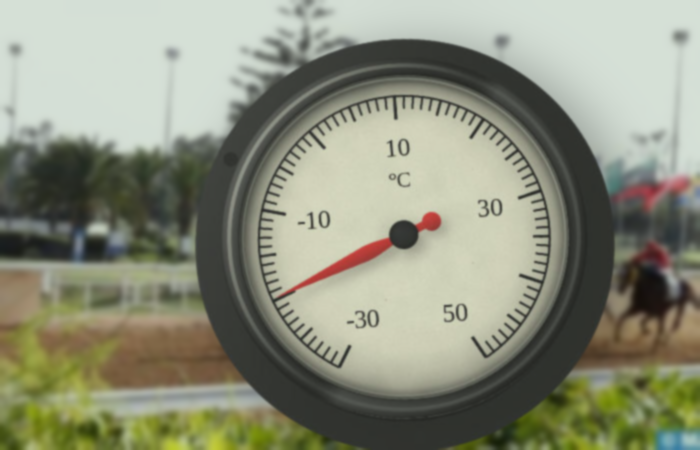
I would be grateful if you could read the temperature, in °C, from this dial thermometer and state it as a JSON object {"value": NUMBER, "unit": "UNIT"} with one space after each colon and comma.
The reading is {"value": -20, "unit": "°C"}
